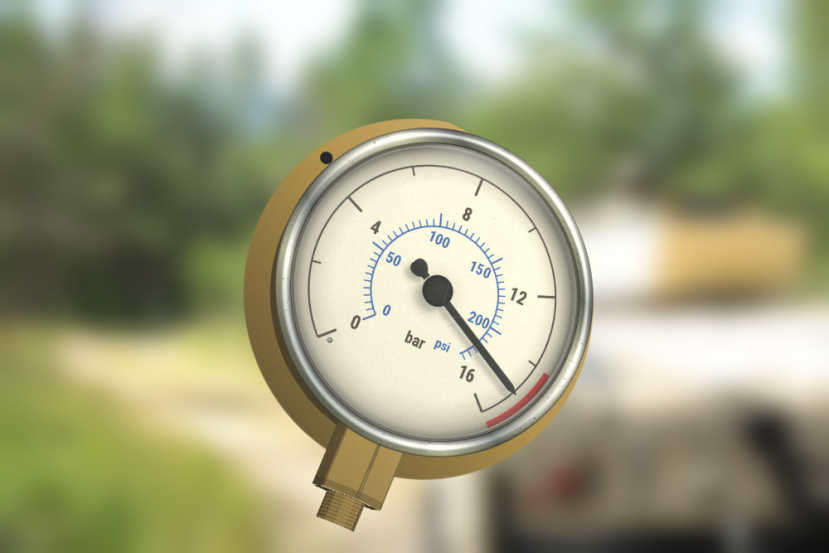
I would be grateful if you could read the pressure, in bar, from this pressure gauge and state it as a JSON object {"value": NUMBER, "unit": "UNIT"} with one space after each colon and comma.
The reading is {"value": 15, "unit": "bar"}
